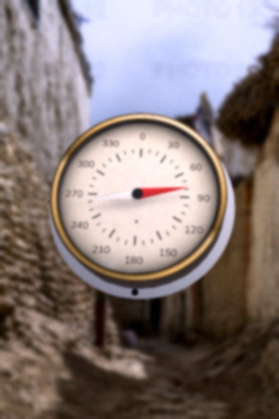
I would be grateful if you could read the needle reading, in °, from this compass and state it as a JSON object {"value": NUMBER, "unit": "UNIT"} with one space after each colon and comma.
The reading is {"value": 80, "unit": "°"}
